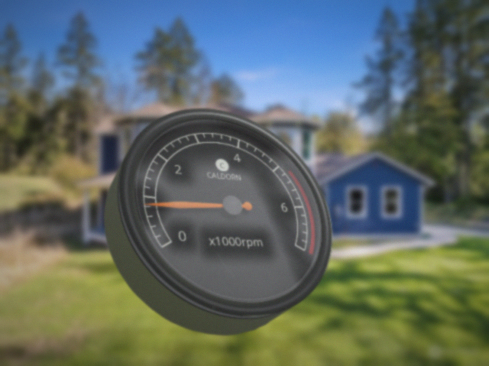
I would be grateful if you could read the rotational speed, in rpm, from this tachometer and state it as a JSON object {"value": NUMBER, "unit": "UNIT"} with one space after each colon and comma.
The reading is {"value": 800, "unit": "rpm"}
